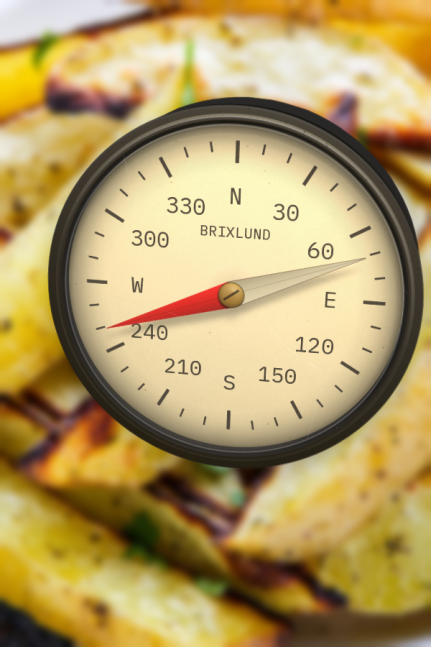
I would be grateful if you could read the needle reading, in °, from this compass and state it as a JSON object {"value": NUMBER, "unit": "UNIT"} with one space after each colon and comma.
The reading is {"value": 250, "unit": "°"}
